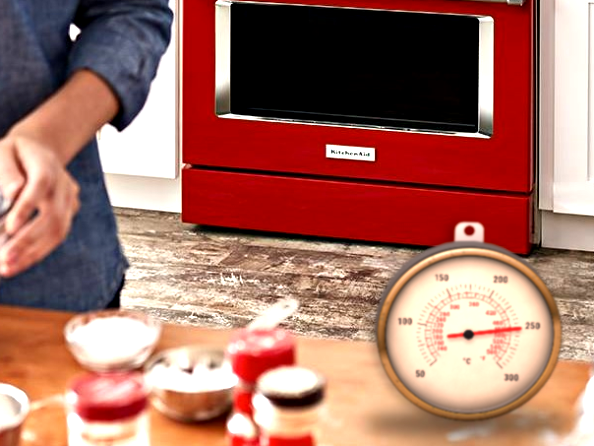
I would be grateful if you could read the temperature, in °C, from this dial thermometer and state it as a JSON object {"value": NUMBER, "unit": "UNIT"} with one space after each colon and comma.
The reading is {"value": 250, "unit": "°C"}
